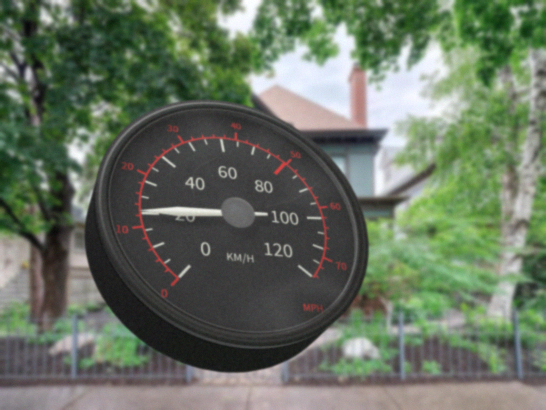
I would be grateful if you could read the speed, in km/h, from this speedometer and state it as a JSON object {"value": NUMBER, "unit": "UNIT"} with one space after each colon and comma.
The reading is {"value": 20, "unit": "km/h"}
